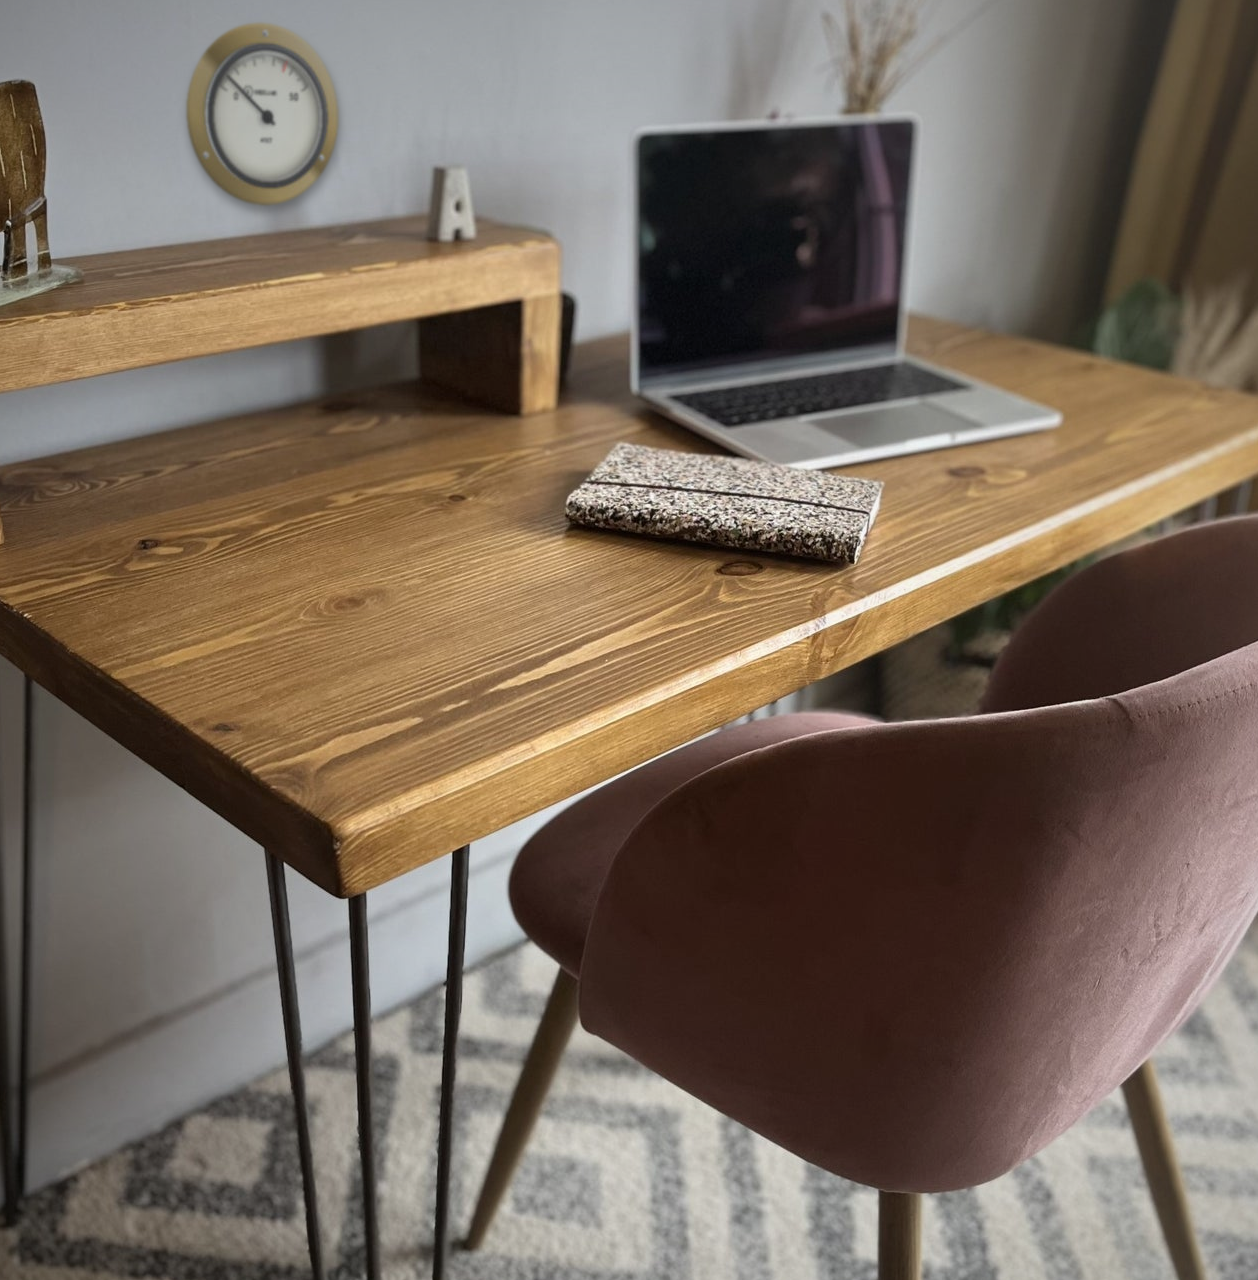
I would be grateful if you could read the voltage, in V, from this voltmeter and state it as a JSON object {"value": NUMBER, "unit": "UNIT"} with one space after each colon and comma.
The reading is {"value": 5, "unit": "V"}
